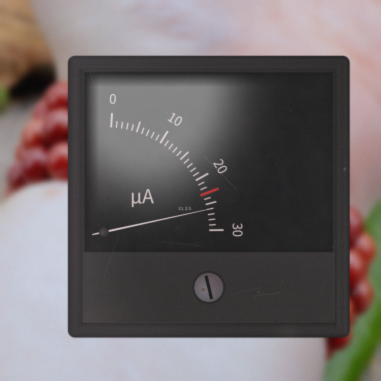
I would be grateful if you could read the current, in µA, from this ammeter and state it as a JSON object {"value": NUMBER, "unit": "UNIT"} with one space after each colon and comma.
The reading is {"value": 26, "unit": "µA"}
